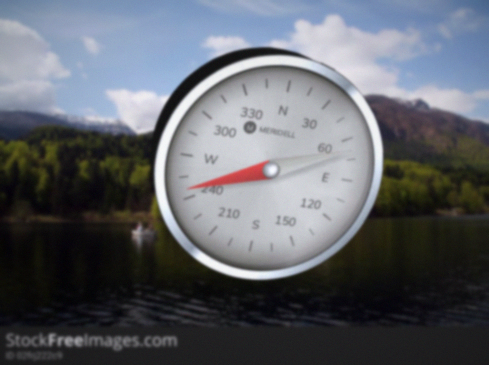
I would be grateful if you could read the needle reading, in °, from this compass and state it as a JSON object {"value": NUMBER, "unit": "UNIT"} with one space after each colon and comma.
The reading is {"value": 247.5, "unit": "°"}
